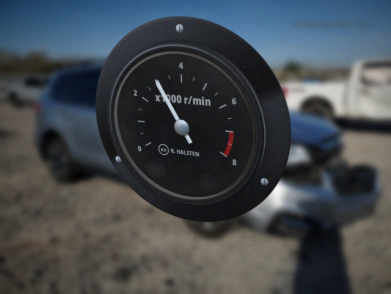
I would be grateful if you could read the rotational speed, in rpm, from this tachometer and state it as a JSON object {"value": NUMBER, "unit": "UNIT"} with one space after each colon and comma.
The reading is {"value": 3000, "unit": "rpm"}
